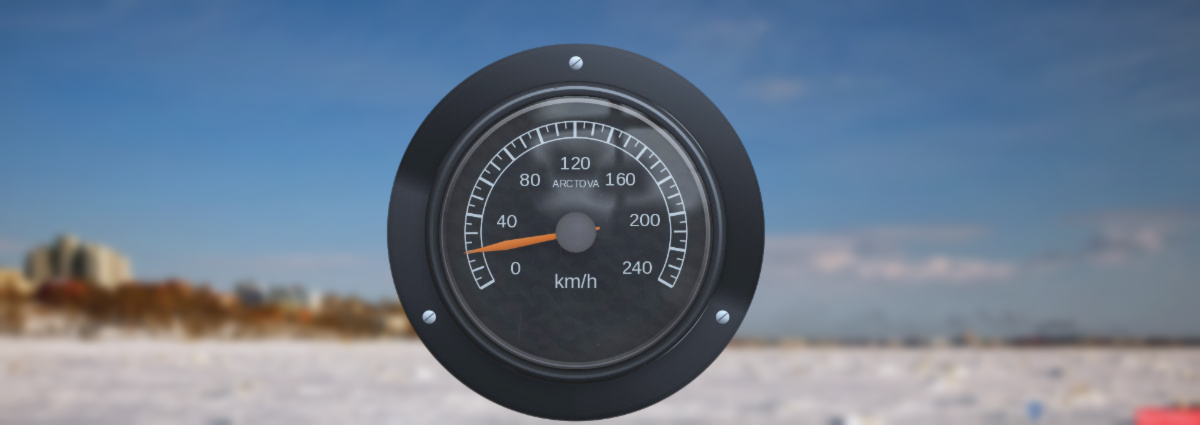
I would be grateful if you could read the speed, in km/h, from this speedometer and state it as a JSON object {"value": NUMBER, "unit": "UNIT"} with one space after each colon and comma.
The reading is {"value": 20, "unit": "km/h"}
